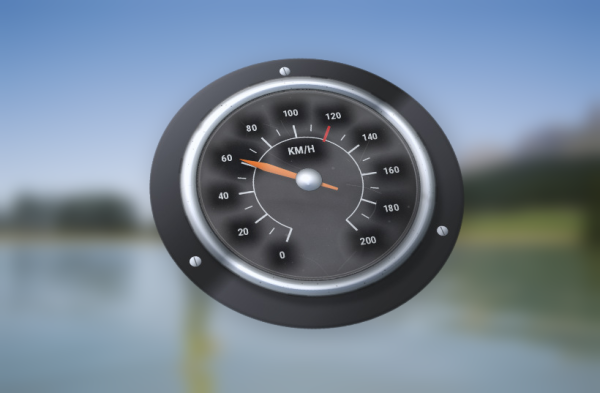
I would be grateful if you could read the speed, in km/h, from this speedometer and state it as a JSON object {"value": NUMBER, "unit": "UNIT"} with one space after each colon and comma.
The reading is {"value": 60, "unit": "km/h"}
